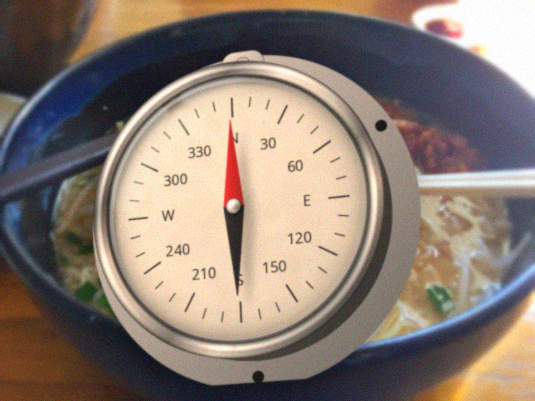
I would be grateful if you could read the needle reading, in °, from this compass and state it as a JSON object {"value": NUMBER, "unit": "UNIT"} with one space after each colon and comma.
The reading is {"value": 0, "unit": "°"}
